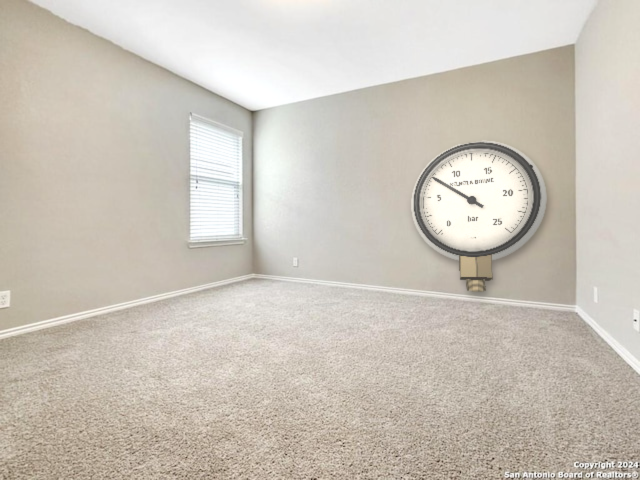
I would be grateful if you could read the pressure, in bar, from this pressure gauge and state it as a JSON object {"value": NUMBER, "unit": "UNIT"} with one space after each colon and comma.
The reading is {"value": 7.5, "unit": "bar"}
